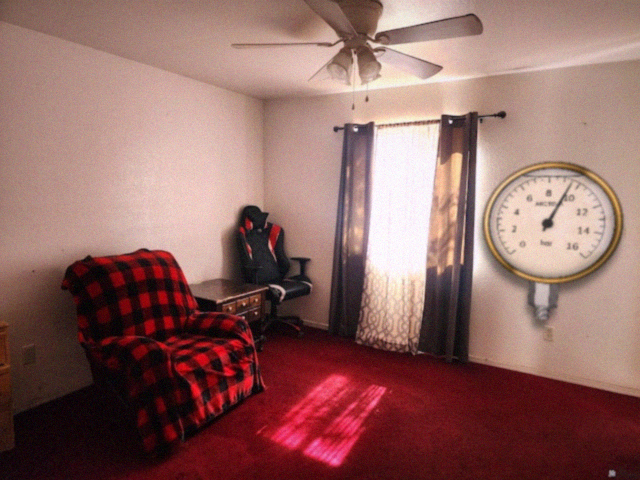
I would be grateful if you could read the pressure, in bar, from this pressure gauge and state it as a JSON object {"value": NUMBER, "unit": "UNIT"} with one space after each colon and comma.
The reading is {"value": 9.5, "unit": "bar"}
